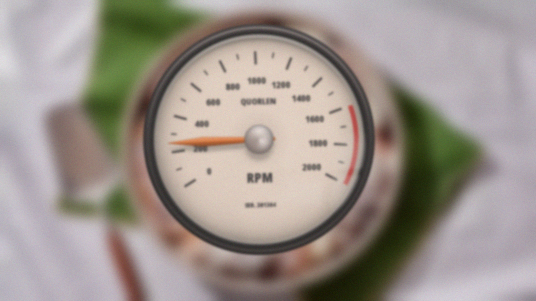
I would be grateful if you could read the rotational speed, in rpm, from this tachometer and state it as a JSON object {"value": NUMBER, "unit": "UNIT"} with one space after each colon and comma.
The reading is {"value": 250, "unit": "rpm"}
